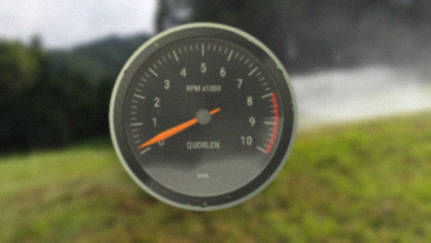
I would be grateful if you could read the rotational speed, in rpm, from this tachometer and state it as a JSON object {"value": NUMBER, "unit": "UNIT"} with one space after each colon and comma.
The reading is {"value": 200, "unit": "rpm"}
